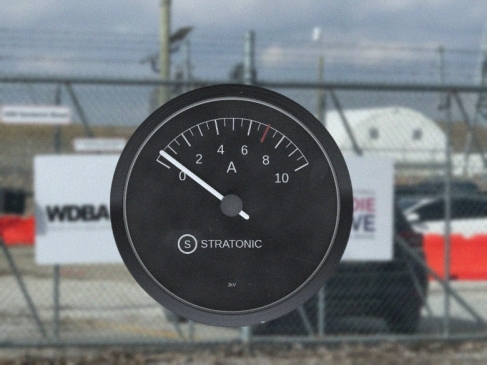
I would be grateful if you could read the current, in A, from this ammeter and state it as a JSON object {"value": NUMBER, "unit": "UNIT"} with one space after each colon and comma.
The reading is {"value": 0.5, "unit": "A"}
